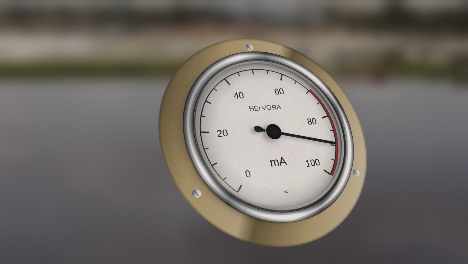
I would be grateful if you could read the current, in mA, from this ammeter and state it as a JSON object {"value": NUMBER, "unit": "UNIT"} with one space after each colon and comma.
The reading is {"value": 90, "unit": "mA"}
